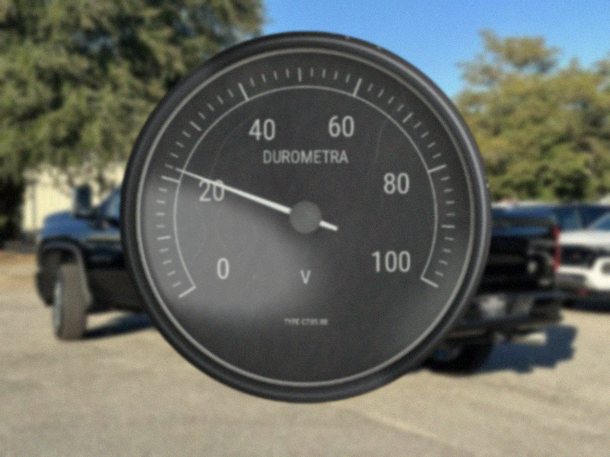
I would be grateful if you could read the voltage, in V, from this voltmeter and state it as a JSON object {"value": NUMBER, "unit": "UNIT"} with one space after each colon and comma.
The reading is {"value": 22, "unit": "V"}
